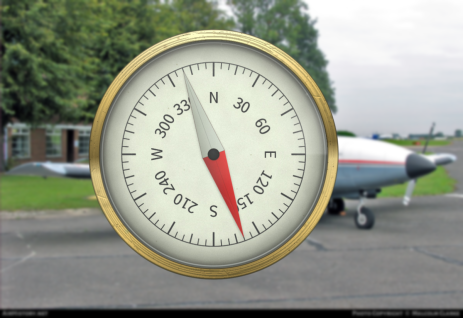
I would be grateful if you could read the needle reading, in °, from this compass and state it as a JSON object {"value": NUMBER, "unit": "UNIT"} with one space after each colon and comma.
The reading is {"value": 160, "unit": "°"}
